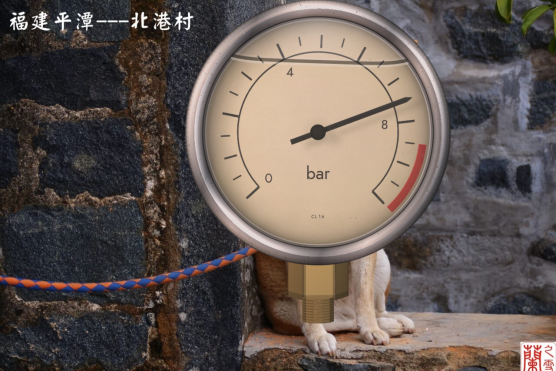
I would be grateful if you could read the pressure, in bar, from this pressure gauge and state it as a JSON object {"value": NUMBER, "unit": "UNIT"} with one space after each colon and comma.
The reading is {"value": 7.5, "unit": "bar"}
